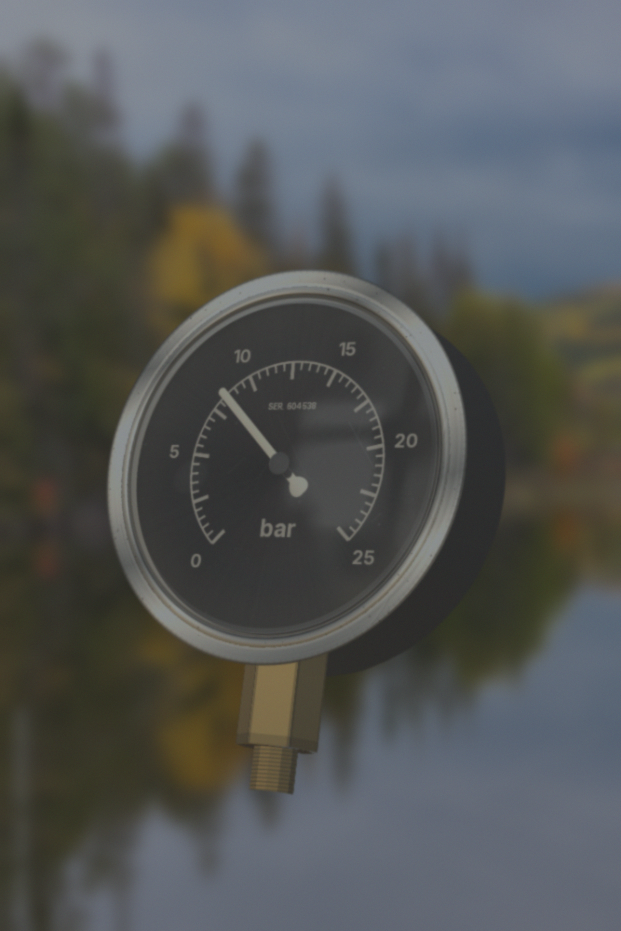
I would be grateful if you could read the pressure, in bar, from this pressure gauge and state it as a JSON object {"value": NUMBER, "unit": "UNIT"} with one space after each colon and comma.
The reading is {"value": 8.5, "unit": "bar"}
